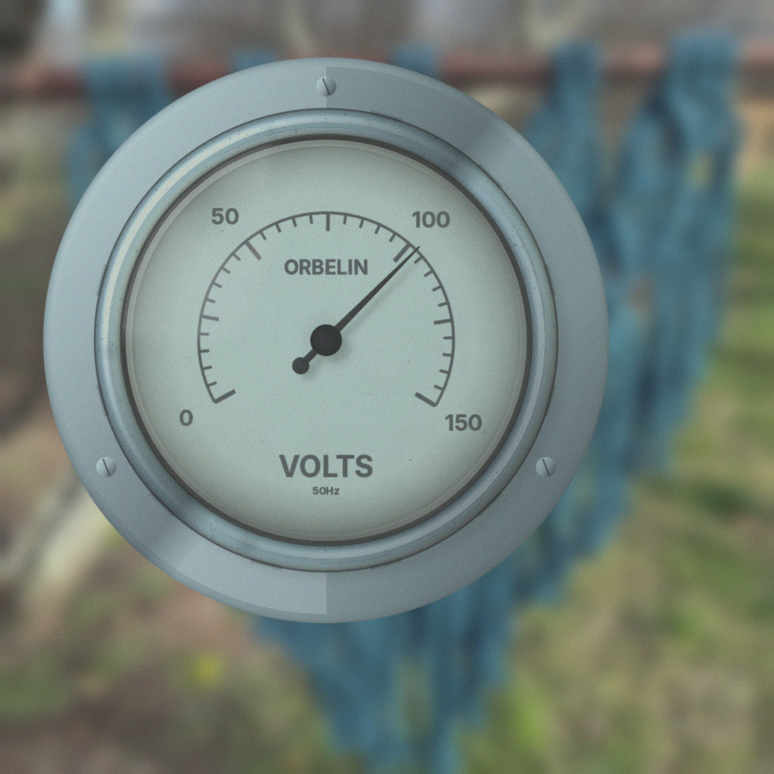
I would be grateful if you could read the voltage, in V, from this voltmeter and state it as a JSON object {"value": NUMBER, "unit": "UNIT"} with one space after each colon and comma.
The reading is {"value": 102.5, "unit": "V"}
